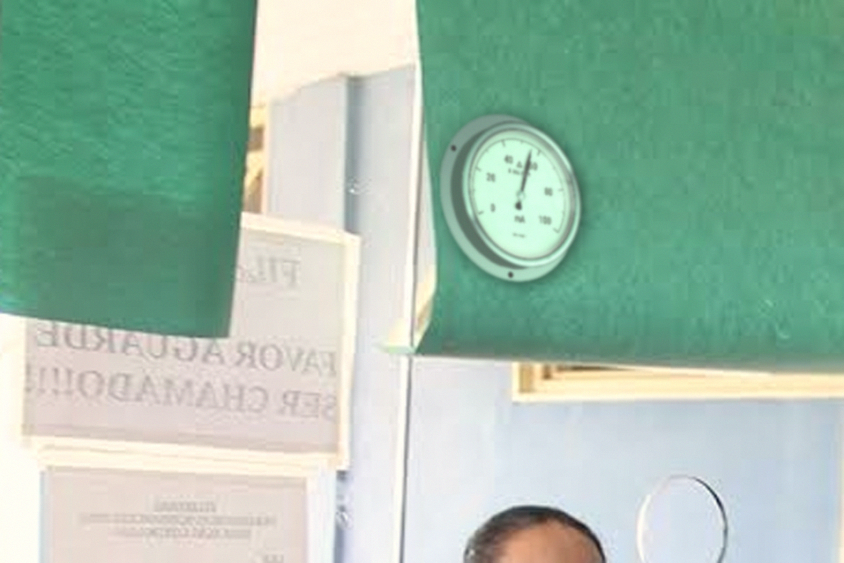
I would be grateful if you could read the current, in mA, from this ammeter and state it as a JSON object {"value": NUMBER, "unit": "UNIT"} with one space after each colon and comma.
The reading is {"value": 55, "unit": "mA"}
